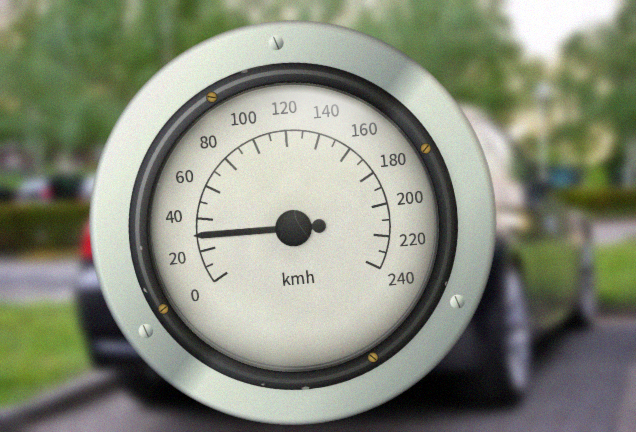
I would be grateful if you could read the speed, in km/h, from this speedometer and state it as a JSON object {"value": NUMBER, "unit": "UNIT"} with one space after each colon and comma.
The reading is {"value": 30, "unit": "km/h"}
